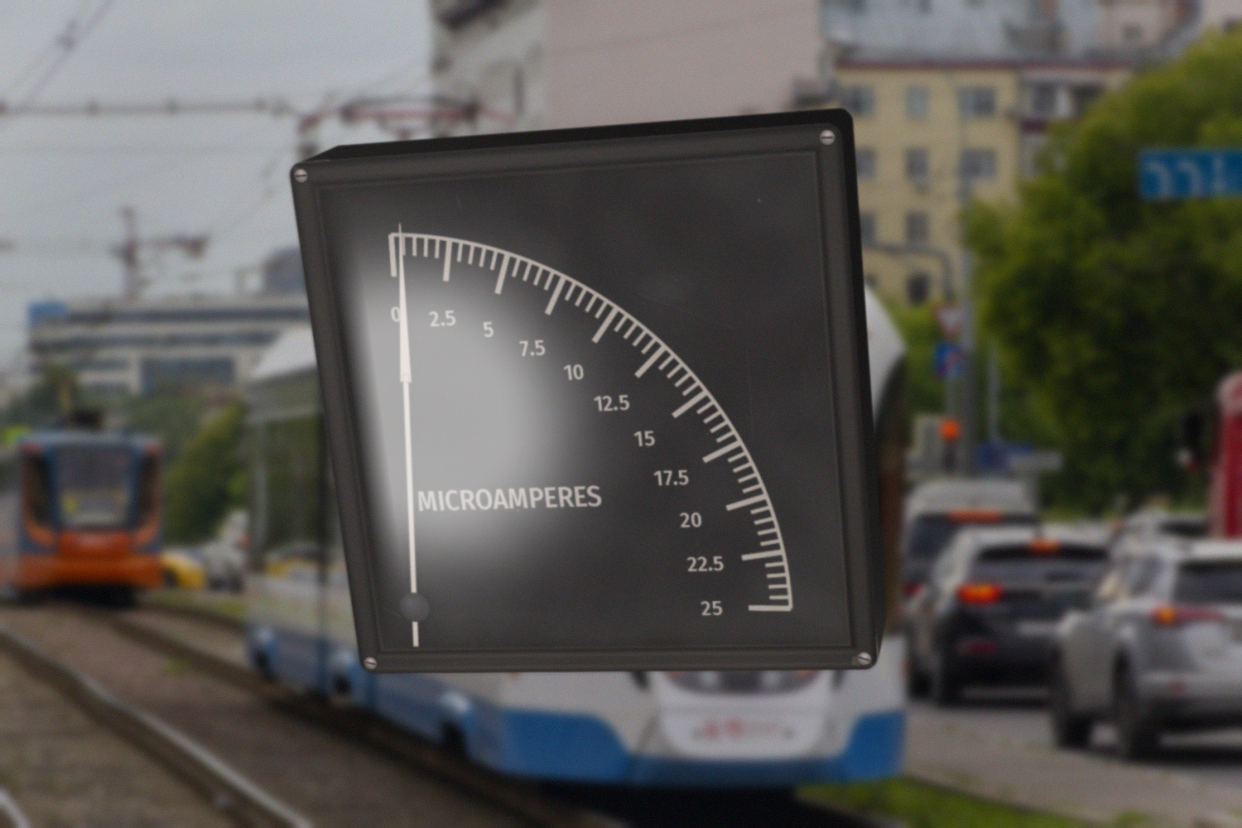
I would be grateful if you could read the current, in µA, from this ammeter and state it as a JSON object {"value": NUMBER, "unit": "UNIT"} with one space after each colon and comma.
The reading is {"value": 0.5, "unit": "µA"}
